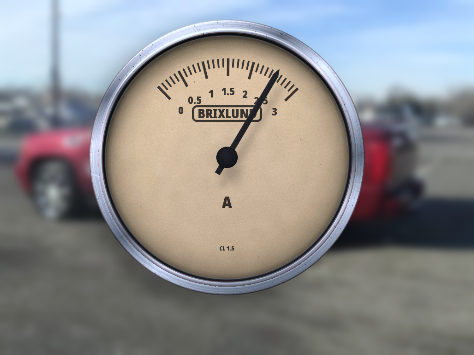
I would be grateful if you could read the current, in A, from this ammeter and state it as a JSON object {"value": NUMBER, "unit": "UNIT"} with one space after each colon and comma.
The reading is {"value": 2.5, "unit": "A"}
